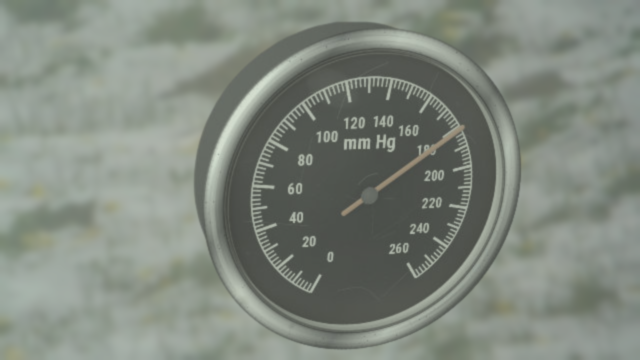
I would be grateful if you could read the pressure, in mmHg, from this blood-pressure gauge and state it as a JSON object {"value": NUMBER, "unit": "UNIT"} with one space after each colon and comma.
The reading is {"value": 180, "unit": "mmHg"}
